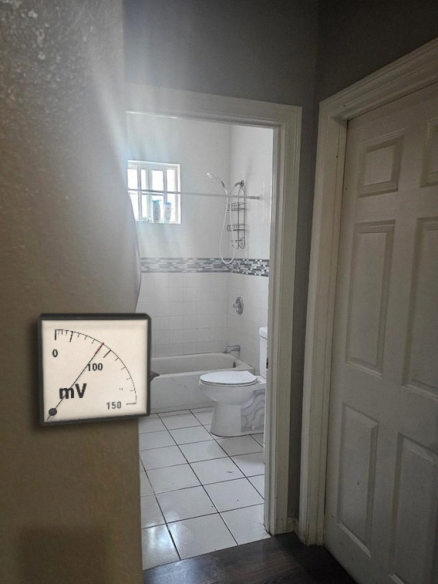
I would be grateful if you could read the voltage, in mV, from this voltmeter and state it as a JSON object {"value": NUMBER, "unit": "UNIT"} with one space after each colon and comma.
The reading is {"value": 90, "unit": "mV"}
